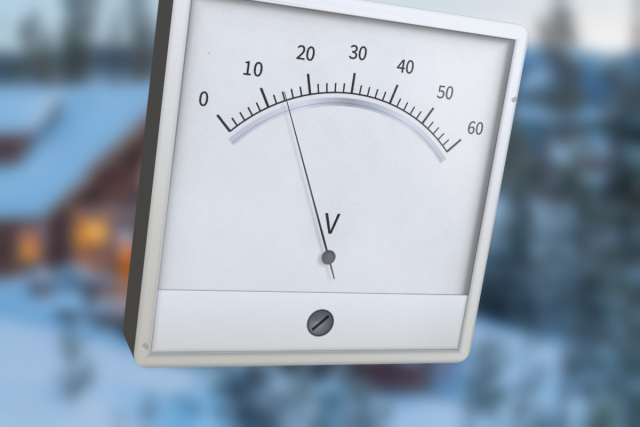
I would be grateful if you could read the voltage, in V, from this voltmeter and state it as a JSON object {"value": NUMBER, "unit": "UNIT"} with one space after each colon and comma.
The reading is {"value": 14, "unit": "V"}
